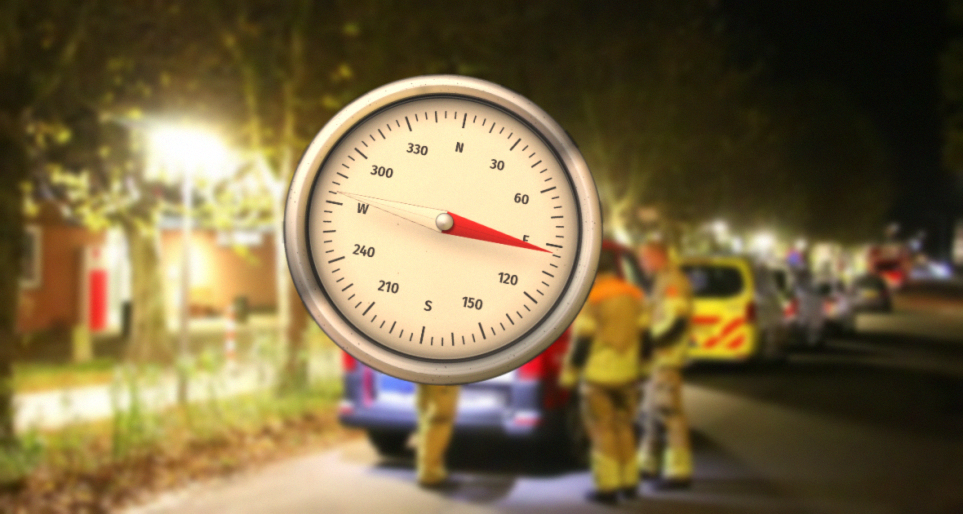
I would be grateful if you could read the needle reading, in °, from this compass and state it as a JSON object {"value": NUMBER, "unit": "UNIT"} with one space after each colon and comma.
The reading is {"value": 95, "unit": "°"}
